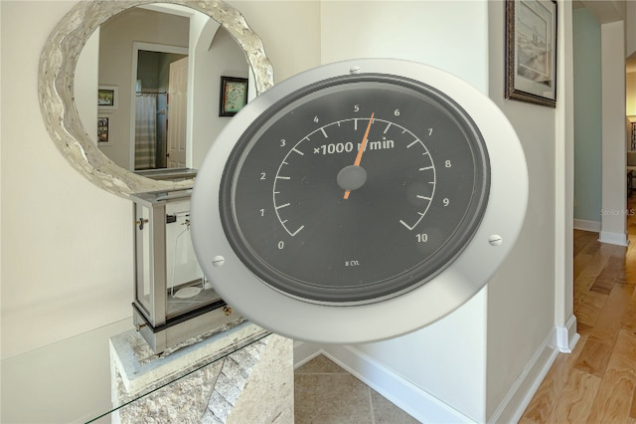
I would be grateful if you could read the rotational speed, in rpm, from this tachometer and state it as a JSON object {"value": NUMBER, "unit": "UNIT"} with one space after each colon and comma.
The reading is {"value": 5500, "unit": "rpm"}
